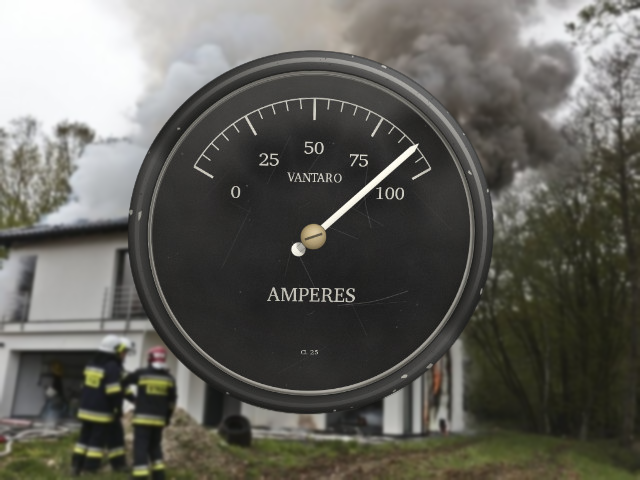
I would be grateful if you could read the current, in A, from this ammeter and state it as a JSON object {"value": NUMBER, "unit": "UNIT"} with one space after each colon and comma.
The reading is {"value": 90, "unit": "A"}
